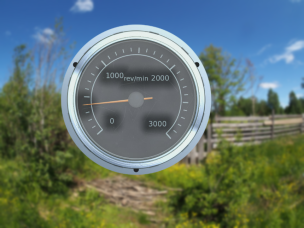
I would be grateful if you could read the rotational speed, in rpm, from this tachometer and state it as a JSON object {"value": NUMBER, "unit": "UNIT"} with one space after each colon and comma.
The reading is {"value": 400, "unit": "rpm"}
